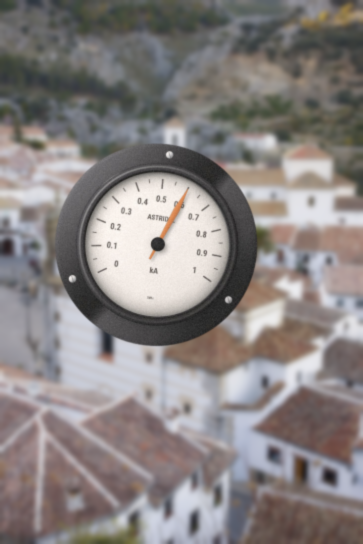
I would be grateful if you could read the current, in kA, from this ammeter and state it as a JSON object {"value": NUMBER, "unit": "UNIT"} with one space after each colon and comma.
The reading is {"value": 0.6, "unit": "kA"}
